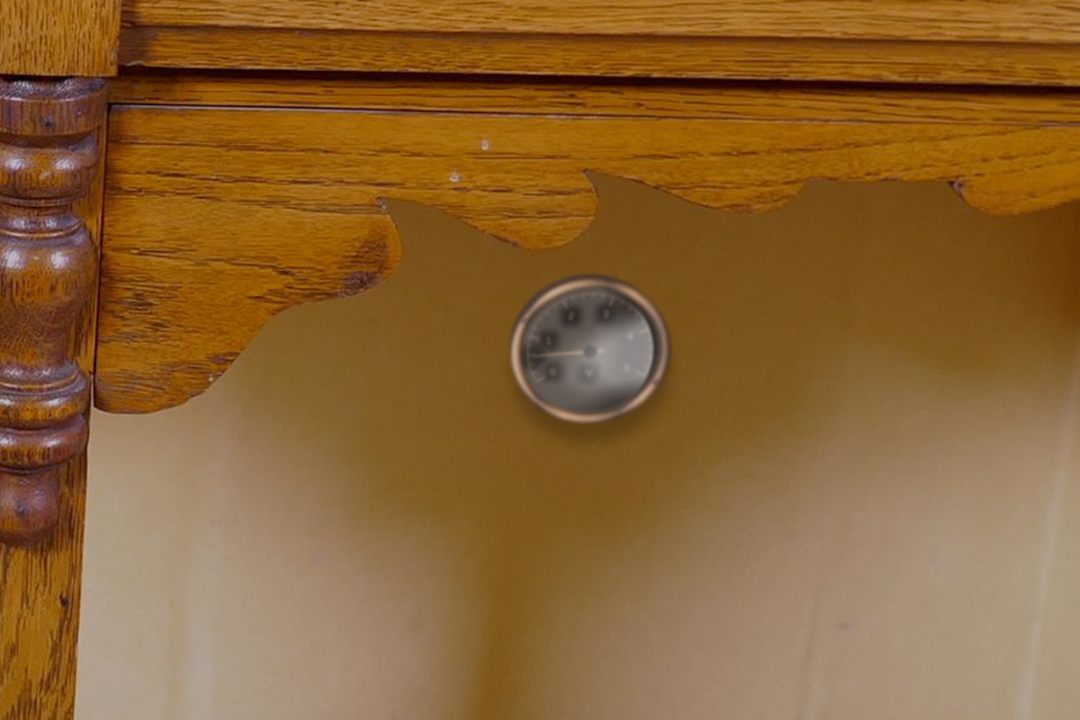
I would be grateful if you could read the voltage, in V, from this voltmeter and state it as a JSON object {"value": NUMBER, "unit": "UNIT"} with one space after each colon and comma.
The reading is {"value": 0.6, "unit": "V"}
